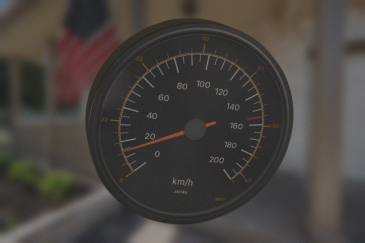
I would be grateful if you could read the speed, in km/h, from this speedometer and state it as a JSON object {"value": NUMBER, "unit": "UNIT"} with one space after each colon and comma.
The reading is {"value": 15, "unit": "km/h"}
